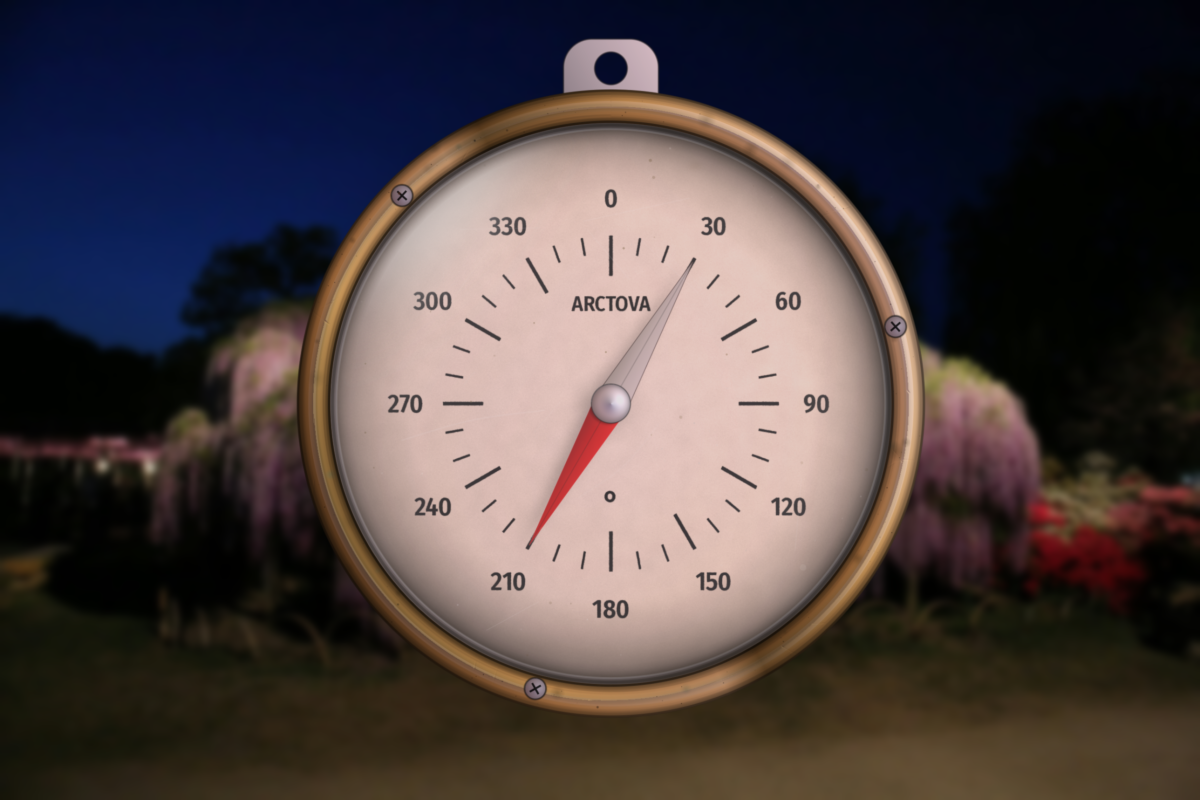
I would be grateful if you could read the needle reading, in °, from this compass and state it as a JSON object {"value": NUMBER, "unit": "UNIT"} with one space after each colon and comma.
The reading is {"value": 210, "unit": "°"}
